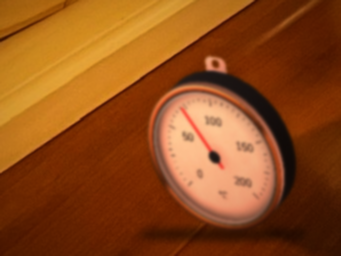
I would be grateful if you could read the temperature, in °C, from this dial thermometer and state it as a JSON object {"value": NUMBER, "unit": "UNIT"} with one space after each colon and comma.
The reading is {"value": 75, "unit": "°C"}
